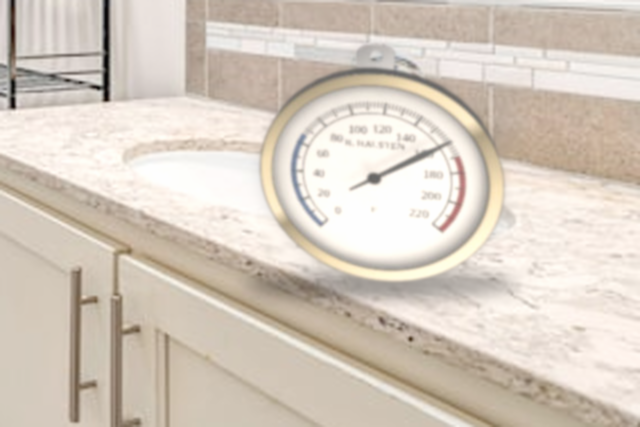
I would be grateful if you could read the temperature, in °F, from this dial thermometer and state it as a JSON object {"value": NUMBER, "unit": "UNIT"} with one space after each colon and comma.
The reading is {"value": 160, "unit": "°F"}
